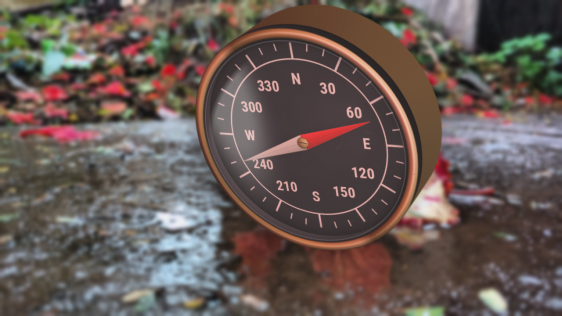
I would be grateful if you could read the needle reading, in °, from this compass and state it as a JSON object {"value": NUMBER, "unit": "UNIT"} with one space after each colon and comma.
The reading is {"value": 70, "unit": "°"}
